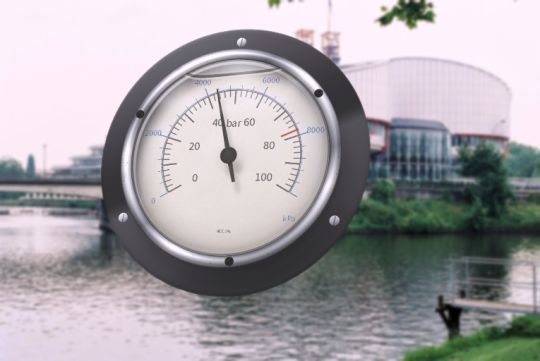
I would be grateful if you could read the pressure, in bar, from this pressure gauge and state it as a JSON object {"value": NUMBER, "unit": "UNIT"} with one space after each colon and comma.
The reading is {"value": 44, "unit": "bar"}
